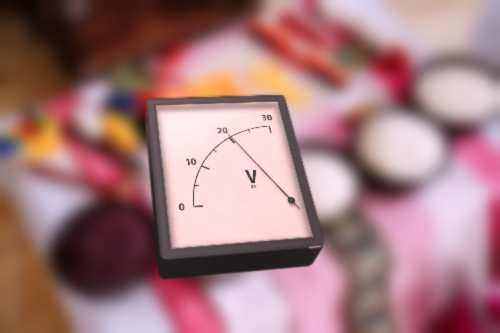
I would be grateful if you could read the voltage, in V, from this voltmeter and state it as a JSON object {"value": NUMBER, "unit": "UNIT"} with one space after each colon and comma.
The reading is {"value": 20, "unit": "V"}
